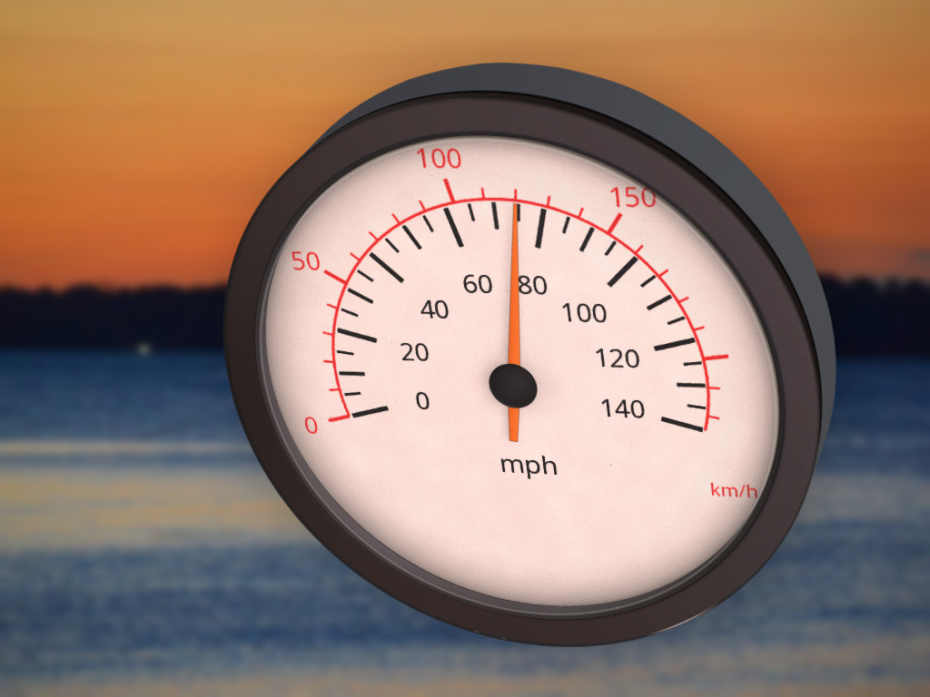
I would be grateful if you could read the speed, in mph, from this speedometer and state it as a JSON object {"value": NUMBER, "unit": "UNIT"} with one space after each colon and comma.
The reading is {"value": 75, "unit": "mph"}
